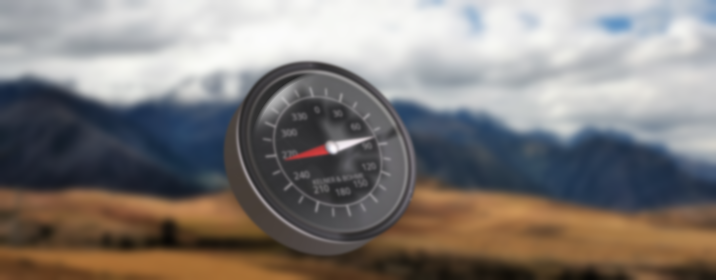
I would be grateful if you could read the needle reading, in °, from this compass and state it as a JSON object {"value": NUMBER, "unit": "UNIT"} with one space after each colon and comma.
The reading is {"value": 262.5, "unit": "°"}
